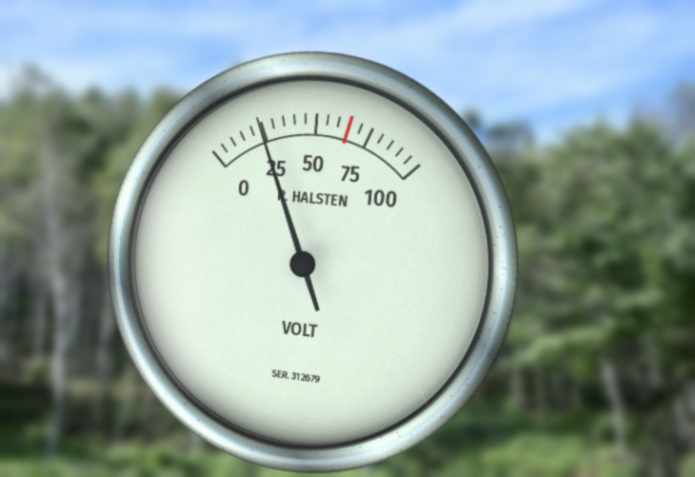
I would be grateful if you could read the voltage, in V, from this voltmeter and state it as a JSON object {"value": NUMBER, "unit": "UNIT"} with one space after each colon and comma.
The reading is {"value": 25, "unit": "V"}
